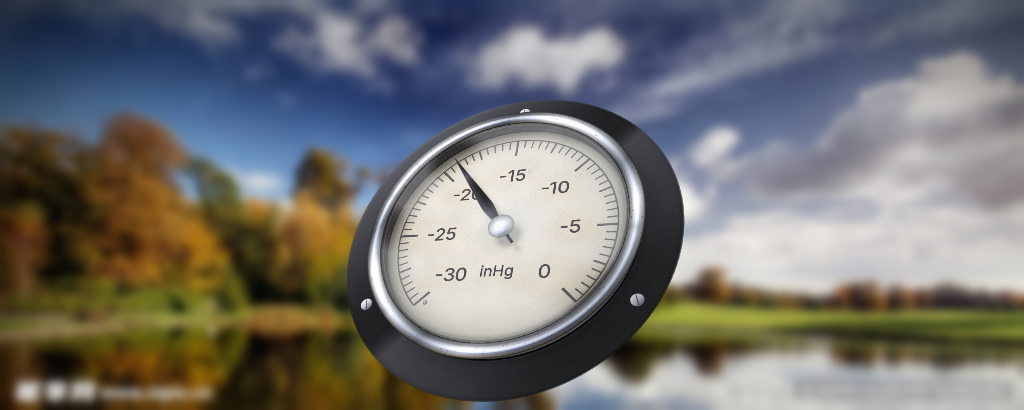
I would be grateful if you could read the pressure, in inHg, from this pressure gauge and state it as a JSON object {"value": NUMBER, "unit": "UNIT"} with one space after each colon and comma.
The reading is {"value": -19, "unit": "inHg"}
